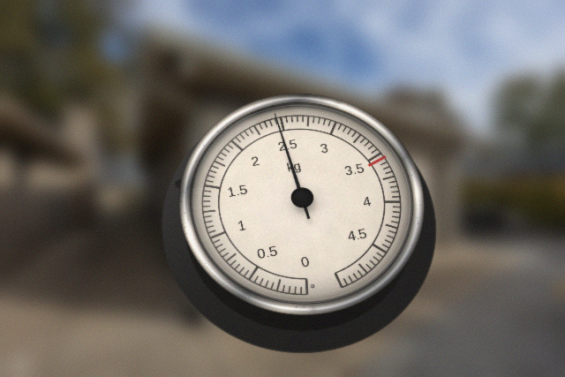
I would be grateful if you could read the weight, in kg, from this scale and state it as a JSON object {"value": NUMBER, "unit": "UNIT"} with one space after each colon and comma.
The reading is {"value": 2.45, "unit": "kg"}
